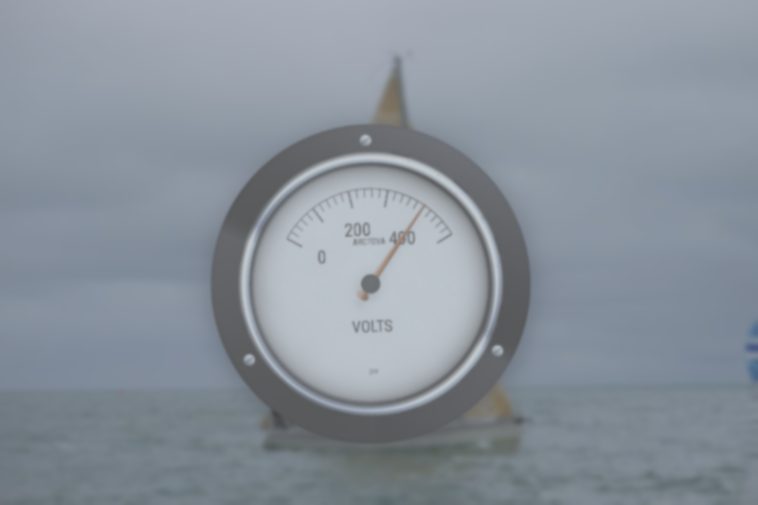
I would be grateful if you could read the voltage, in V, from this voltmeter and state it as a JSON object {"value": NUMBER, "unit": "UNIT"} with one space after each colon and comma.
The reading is {"value": 400, "unit": "V"}
